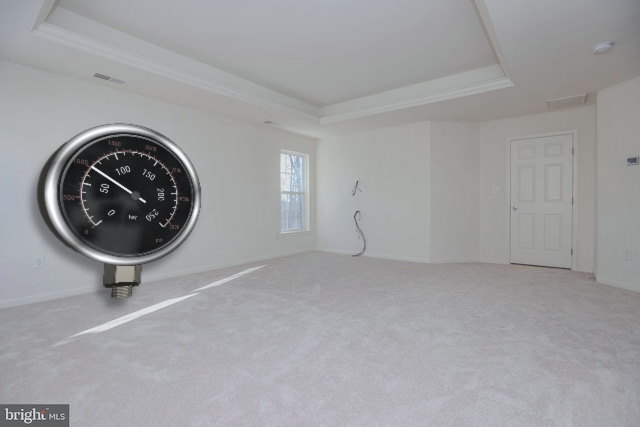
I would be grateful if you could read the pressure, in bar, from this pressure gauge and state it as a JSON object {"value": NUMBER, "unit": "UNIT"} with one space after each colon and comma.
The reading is {"value": 70, "unit": "bar"}
